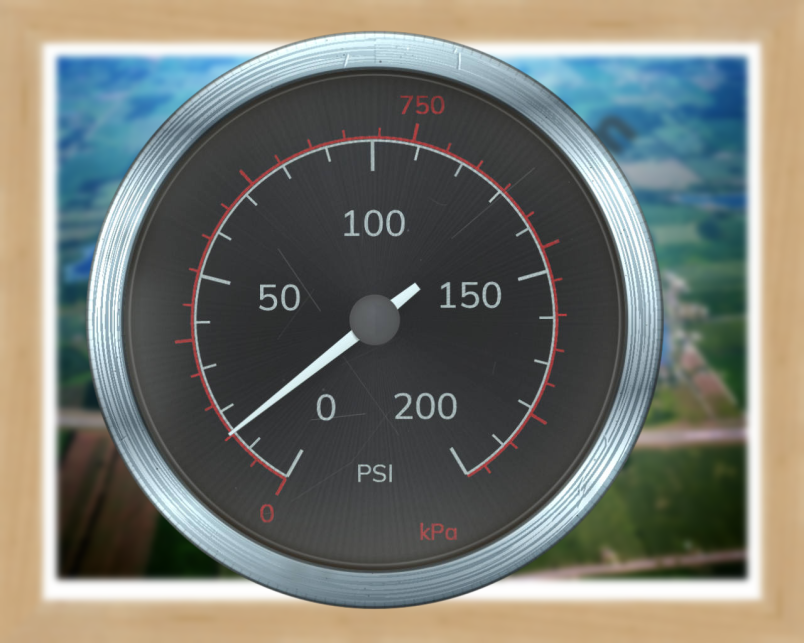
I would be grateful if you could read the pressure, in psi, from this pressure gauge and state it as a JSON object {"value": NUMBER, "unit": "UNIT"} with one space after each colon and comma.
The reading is {"value": 15, "unit": "psi"}
